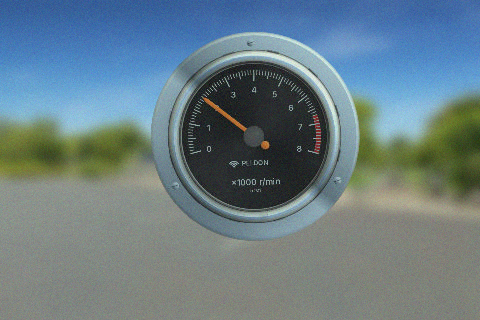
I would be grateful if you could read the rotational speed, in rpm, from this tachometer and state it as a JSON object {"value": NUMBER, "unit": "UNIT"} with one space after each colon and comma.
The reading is {"value": 2000, "unit": "rpm"}
